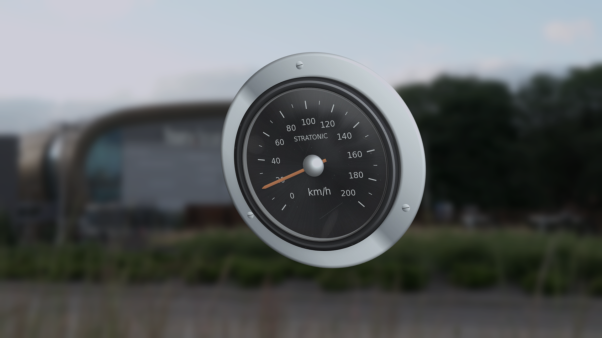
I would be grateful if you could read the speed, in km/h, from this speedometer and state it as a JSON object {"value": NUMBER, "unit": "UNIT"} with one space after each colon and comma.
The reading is {"value": 20, "unit": "km/h"}
